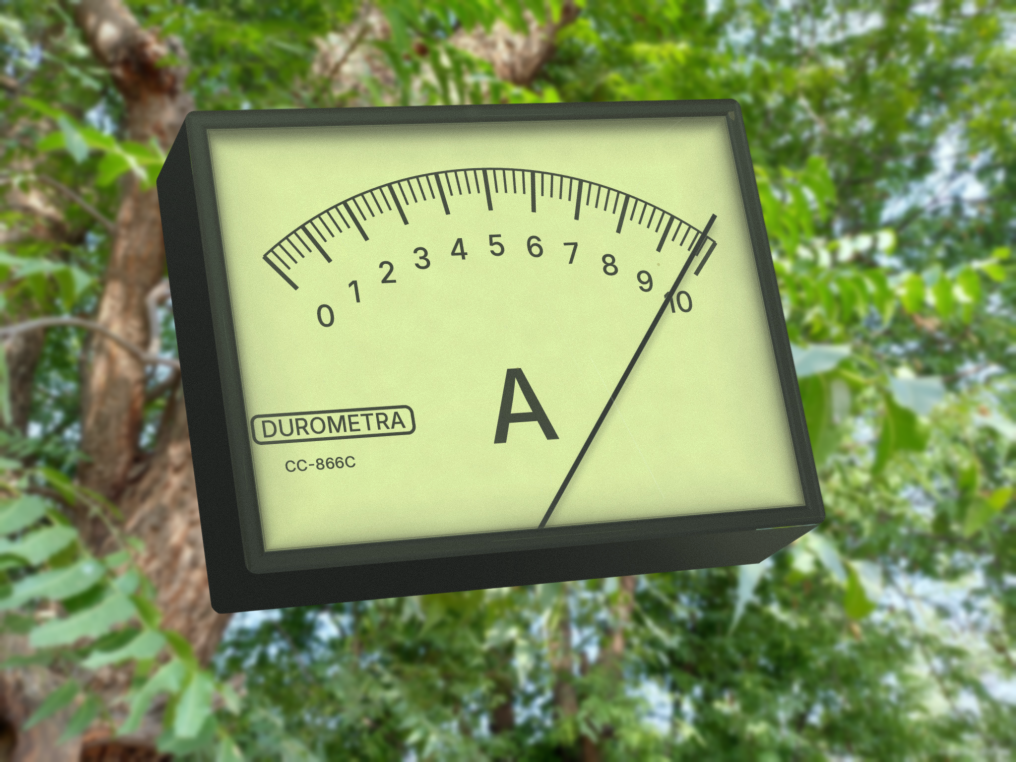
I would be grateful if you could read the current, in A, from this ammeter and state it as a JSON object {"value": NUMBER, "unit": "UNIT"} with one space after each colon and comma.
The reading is {"value": 9.7, "unit": "A"}
